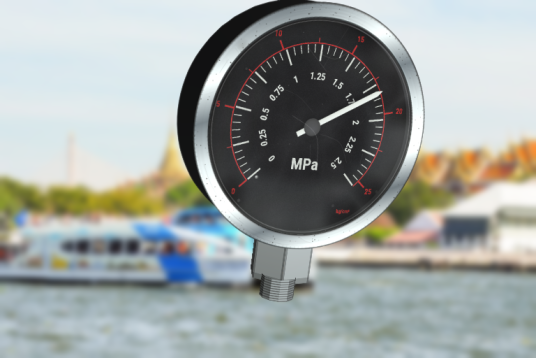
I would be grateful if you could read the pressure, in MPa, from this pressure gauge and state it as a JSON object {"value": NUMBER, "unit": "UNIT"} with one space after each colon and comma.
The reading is {"value": 1.8, "unit": "MPa"}
